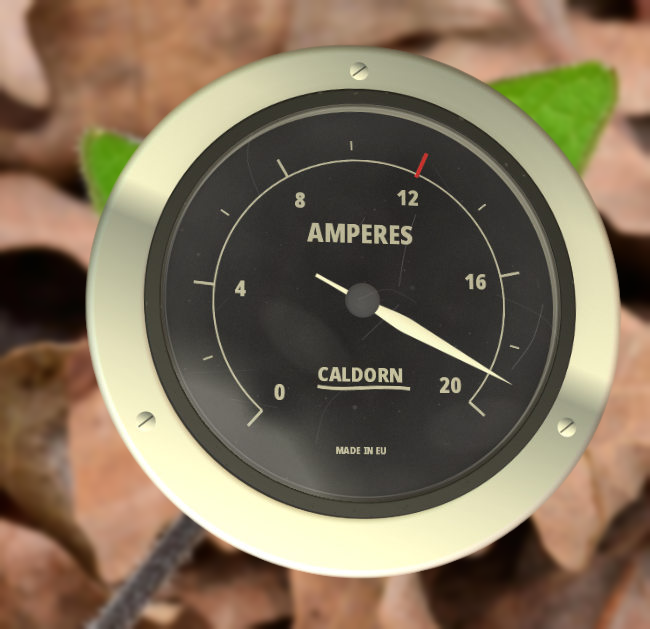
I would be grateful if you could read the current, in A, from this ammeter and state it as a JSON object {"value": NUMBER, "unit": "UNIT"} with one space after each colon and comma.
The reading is {"value": 19, "unit": "A"}
